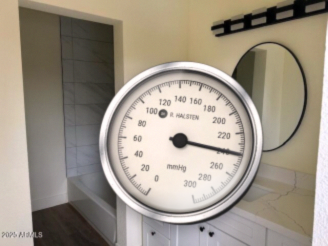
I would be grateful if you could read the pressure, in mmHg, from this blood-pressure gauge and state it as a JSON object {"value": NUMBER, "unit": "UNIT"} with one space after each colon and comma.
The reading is {"value": 240, "unit": "mmHg"}
